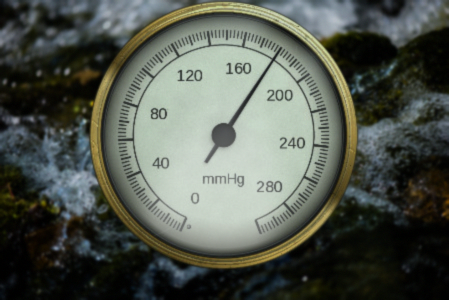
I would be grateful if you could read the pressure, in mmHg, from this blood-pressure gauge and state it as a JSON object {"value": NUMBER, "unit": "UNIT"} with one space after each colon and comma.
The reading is {"value": 180, "unit": "mmHg"}
